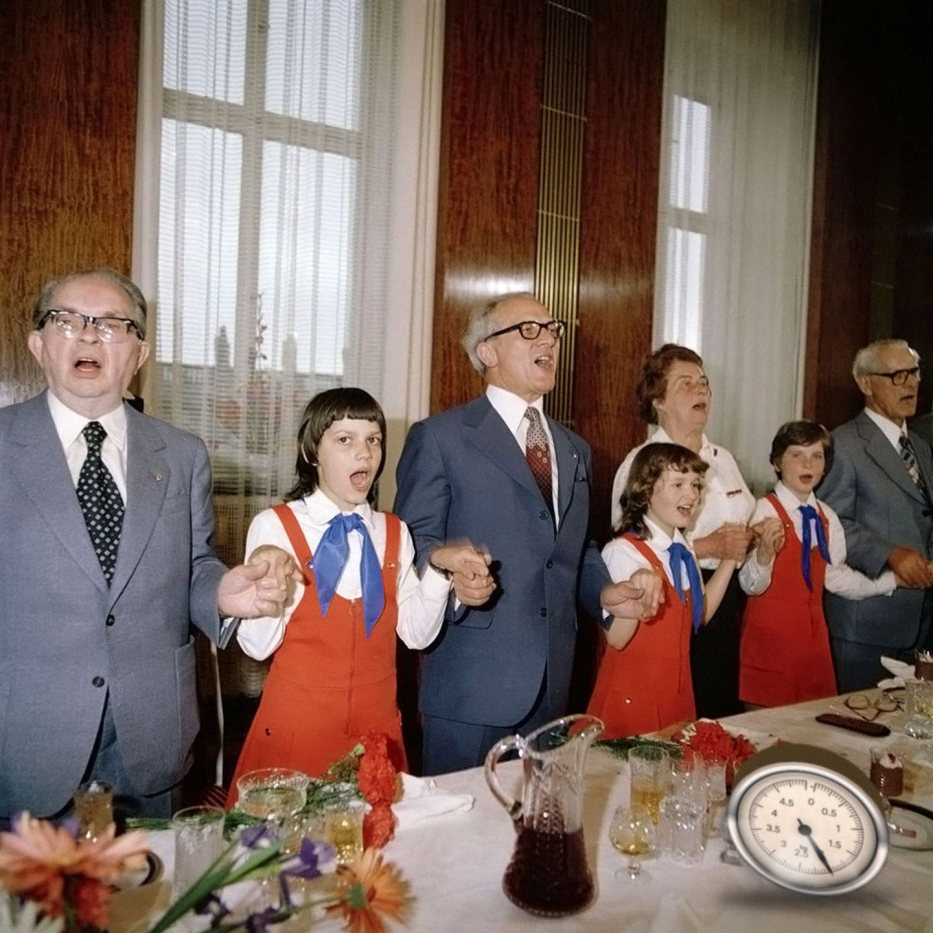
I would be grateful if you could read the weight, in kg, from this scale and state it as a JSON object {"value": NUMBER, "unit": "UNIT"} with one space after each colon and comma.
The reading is {"value": 2, "unit": "kg"}
